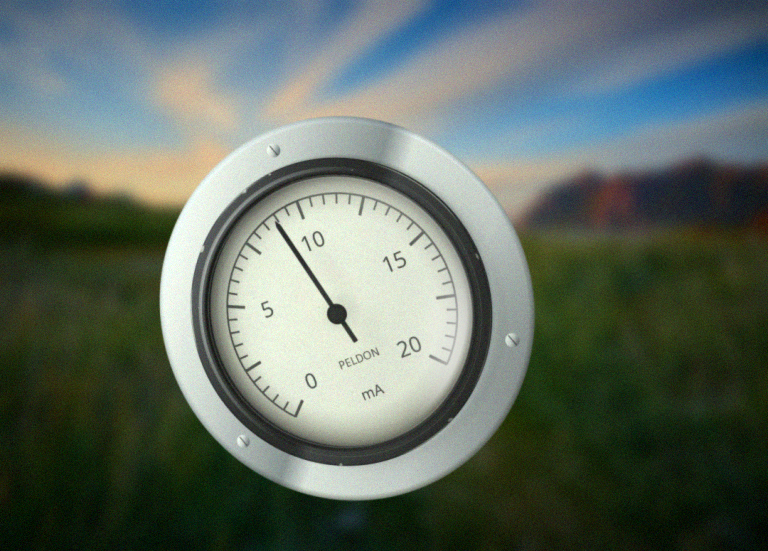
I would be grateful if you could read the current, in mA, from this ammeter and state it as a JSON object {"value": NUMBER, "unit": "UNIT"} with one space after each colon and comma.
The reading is {"value": 9, "unit": "mA"}
